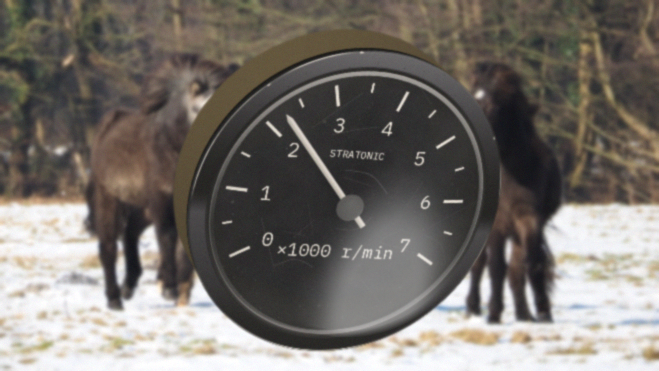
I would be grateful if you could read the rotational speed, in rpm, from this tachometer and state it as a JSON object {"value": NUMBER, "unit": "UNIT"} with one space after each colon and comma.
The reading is {"value": 2250, "unit": "rpm"}
